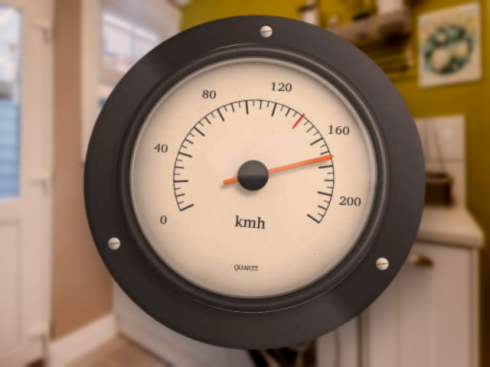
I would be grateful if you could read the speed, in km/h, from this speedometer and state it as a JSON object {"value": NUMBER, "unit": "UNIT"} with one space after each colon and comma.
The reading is {"value": 175, "unit": "km/h"}
